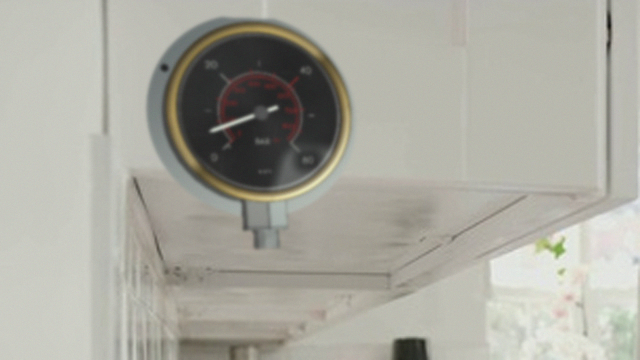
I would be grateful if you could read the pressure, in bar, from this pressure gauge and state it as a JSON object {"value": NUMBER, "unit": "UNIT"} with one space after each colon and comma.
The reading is {"value": 5, "unit": "bar"}
